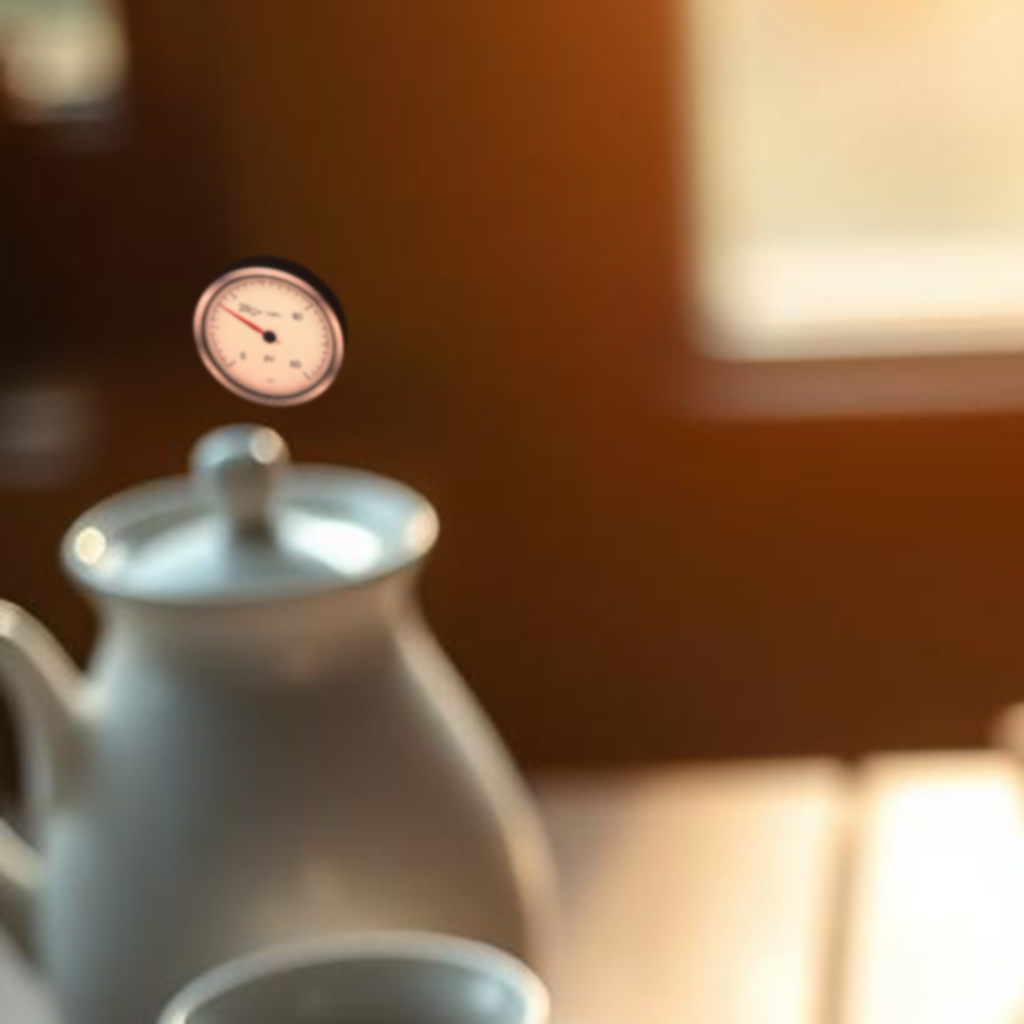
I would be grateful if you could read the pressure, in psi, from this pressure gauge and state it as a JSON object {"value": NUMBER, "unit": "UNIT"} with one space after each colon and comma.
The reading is {"value": 16, "unit": "psi"}
